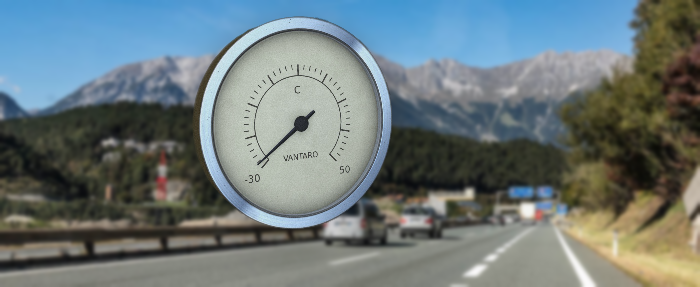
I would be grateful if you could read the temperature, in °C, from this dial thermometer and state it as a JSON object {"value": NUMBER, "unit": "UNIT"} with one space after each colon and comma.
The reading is {"value": -28, "unit": "°C"}
